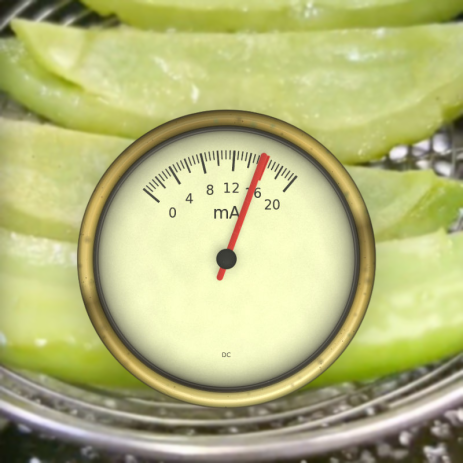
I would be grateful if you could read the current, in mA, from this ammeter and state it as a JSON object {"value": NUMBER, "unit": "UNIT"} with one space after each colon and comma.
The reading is {"value": 15.5, "unit": "mA"}
